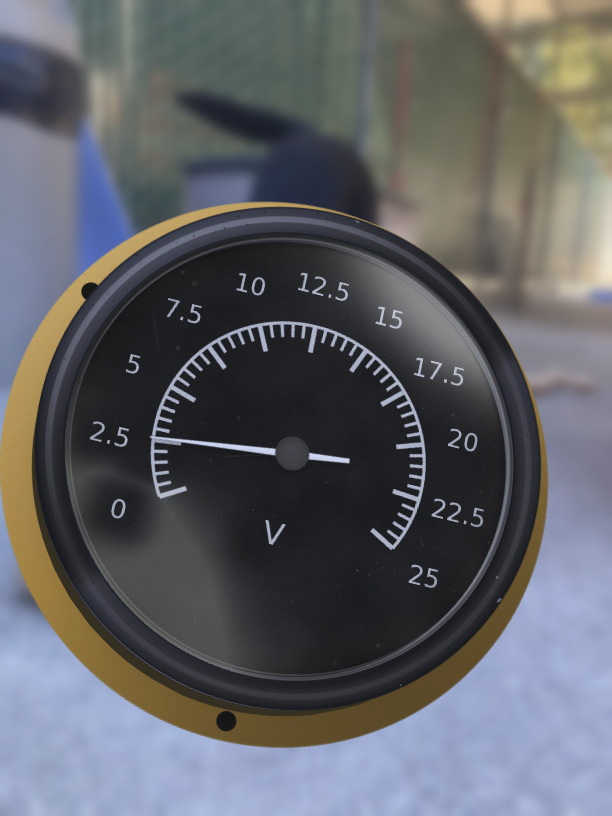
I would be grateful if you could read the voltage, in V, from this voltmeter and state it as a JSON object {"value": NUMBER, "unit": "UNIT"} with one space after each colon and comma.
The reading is {"value": 2.5, "unit": "V"}
